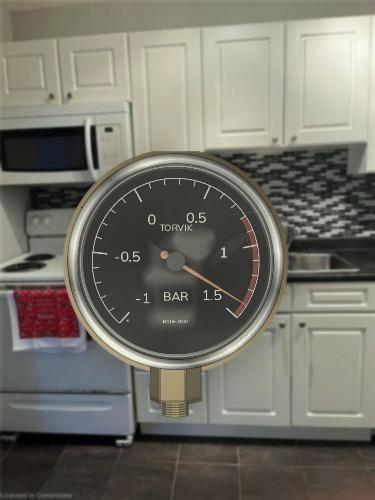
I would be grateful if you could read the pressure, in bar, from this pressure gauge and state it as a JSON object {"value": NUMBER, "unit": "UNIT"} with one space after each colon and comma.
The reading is {"value": 1.4, "unit": "bar"}
